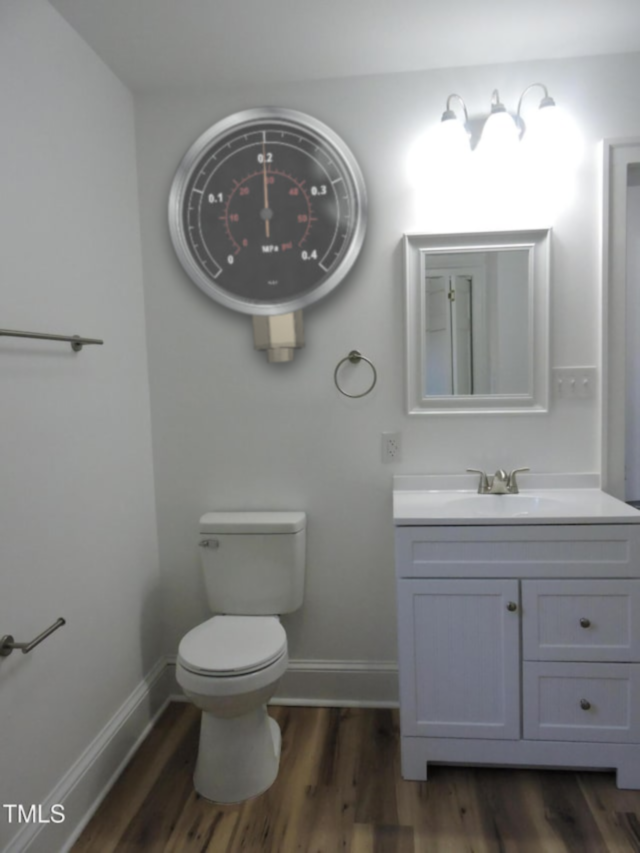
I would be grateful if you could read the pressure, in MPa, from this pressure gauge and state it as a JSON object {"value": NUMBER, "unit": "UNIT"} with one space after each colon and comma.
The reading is {"value": 0.2, "unit": "MPa"}
